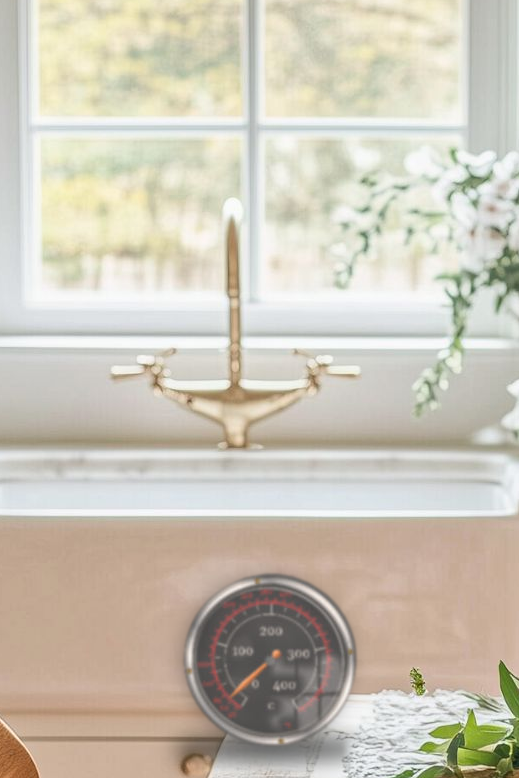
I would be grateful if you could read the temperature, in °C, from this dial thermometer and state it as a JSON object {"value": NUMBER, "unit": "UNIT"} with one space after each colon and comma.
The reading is {"value": 20, "unit": "°C"}
